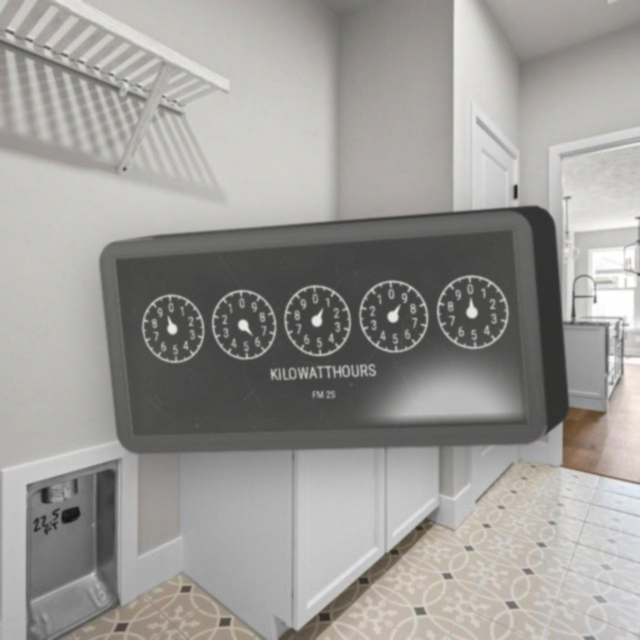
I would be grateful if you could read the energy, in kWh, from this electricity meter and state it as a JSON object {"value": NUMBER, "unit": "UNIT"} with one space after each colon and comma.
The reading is {"value": 96090, "unit": "kWh"}
